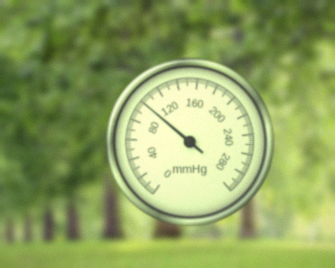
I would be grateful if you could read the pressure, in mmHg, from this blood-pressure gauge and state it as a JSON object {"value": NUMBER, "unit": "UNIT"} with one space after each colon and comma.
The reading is {"value": 100, "unit": "mmHg"}
